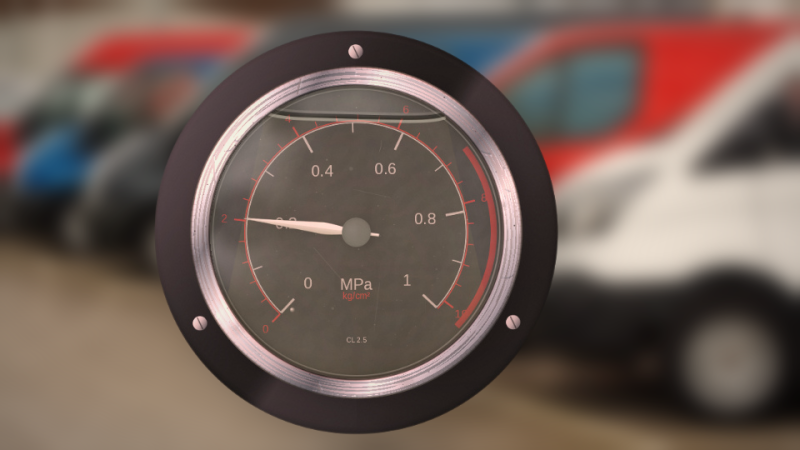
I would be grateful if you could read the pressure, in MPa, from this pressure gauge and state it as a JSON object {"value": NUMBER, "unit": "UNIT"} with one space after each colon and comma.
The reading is {"value": 0.2, "unit": "MPa"}
